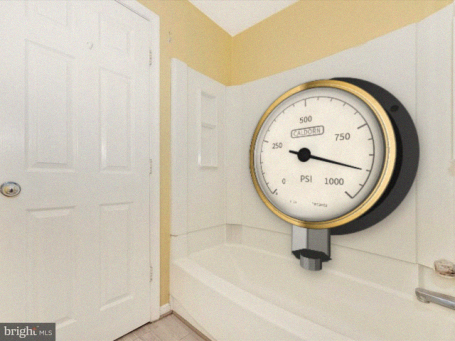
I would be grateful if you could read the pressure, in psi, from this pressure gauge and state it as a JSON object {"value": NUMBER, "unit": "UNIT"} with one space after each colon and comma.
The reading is {"value": 900, "unit": "psi"}
